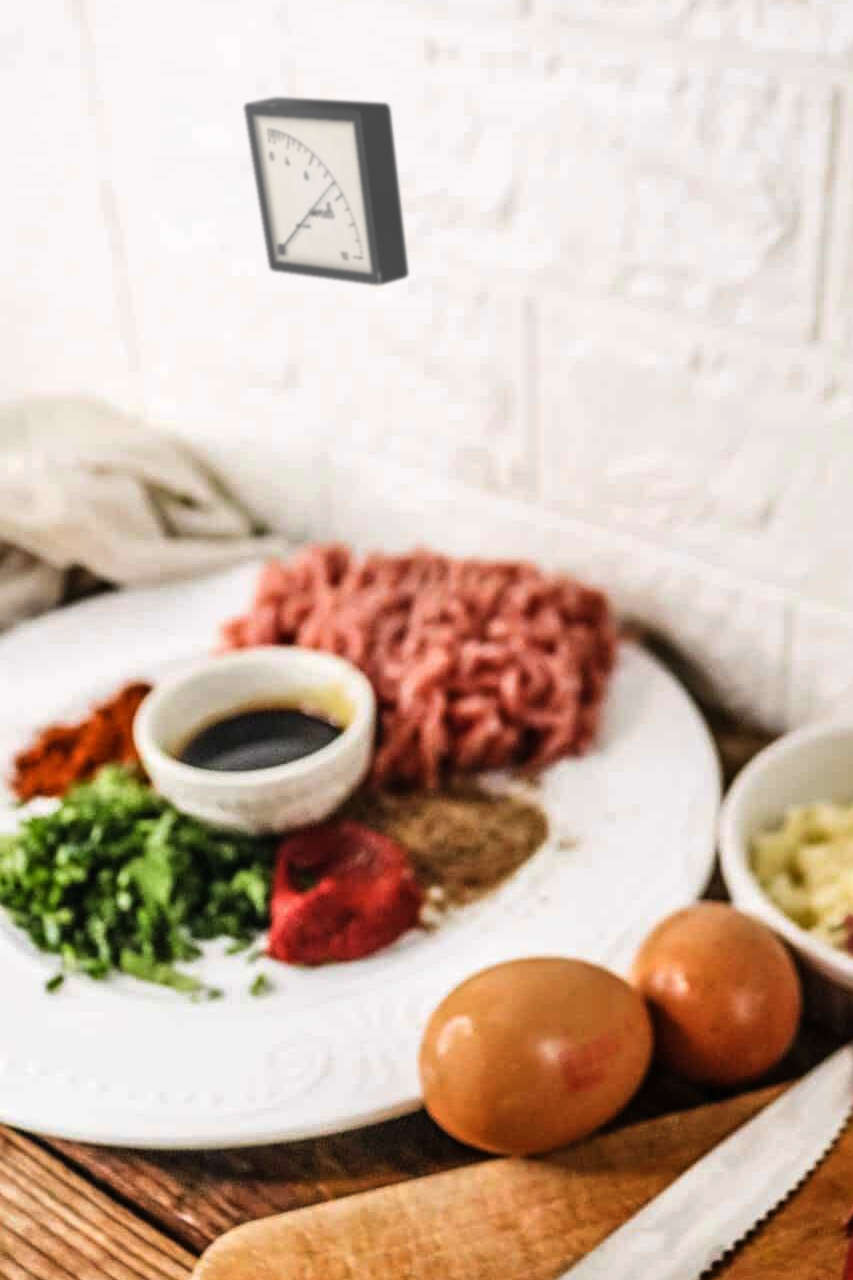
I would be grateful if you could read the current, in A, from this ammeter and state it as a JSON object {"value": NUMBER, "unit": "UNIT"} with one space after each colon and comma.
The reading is {"value": 7.5, "unit": "A"}
